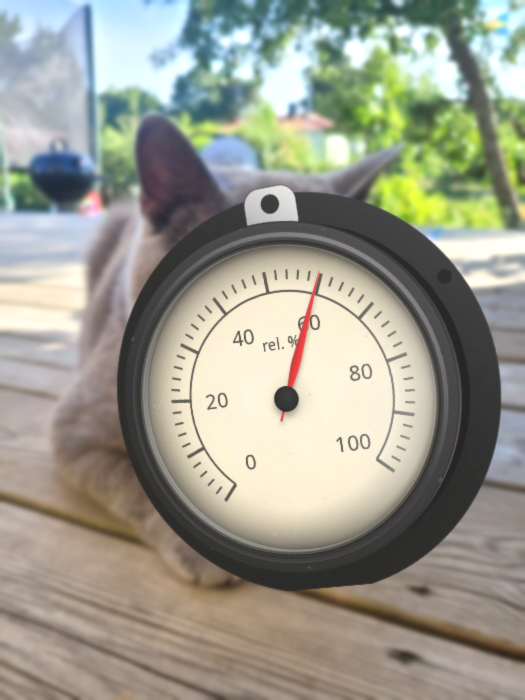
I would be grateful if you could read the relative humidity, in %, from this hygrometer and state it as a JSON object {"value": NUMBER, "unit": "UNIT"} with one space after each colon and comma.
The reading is {"value": 60, "unit": "%"}
